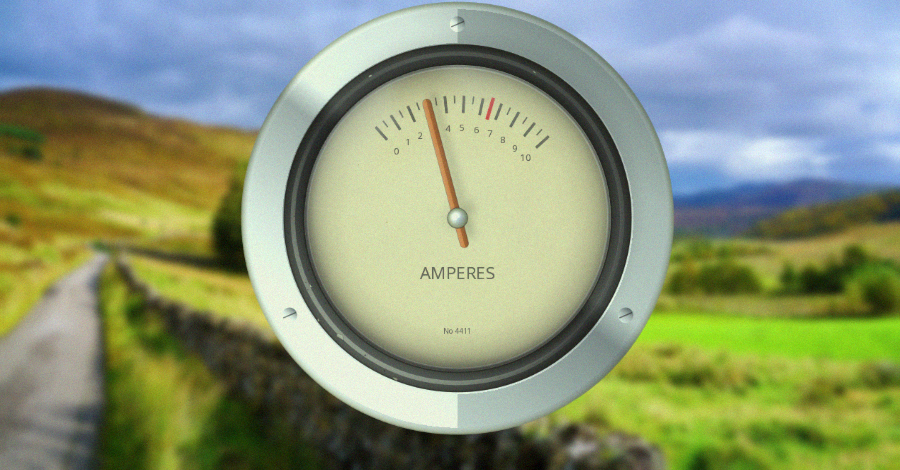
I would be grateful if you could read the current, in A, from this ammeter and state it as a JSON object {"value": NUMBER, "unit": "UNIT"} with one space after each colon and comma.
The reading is {"value": 3, "unit": "A"}
